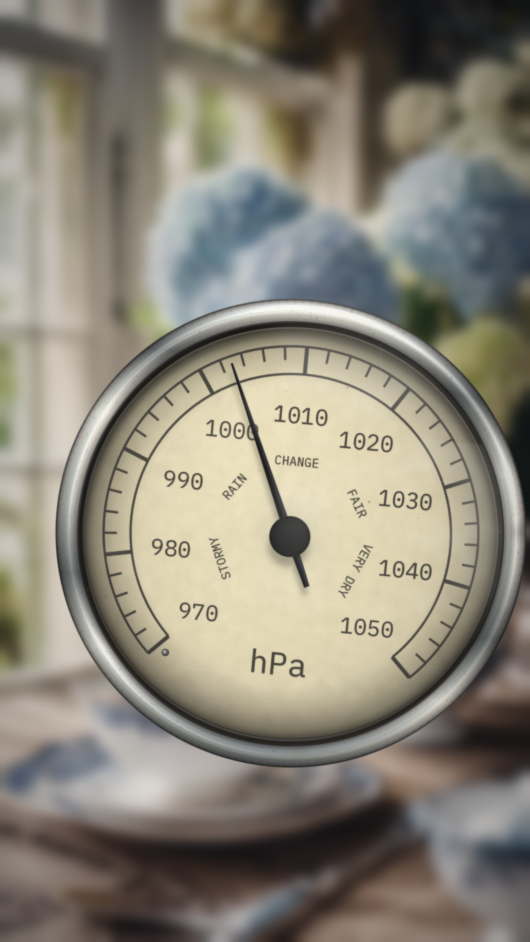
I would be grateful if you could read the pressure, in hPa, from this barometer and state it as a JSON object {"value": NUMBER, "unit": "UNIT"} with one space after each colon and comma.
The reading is {"value": 1003, "unit": "hPa"}
